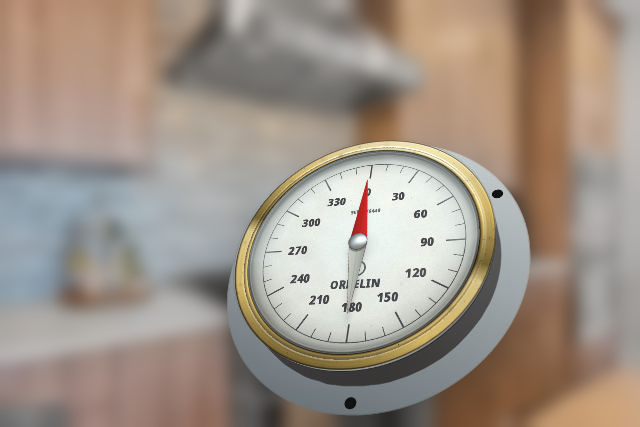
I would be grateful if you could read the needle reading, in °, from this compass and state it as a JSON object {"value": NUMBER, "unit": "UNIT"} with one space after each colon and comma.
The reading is {"value": 0, "unit": "°"}
